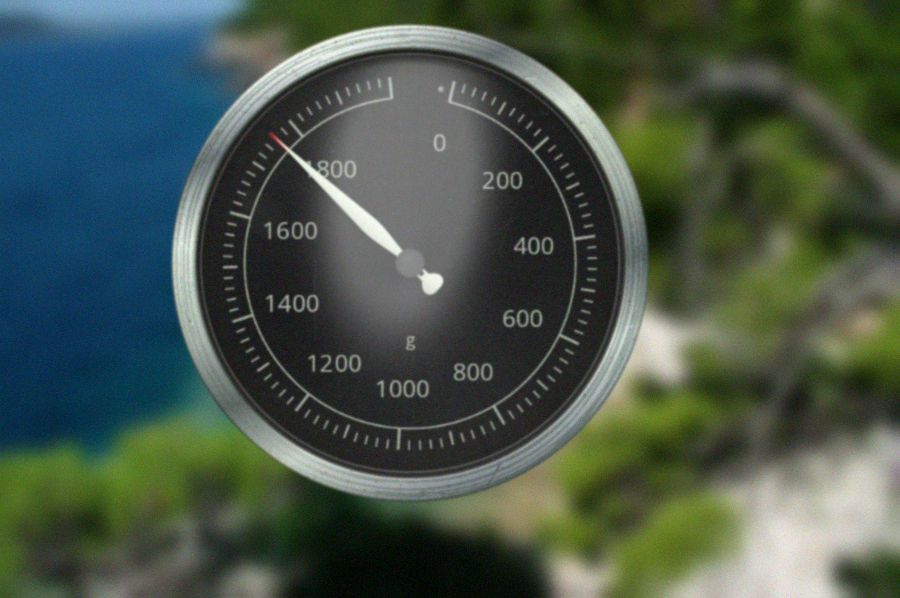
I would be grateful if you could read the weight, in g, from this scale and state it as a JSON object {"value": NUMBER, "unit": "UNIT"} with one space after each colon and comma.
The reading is {"value": 1760, "unit": "g"}
